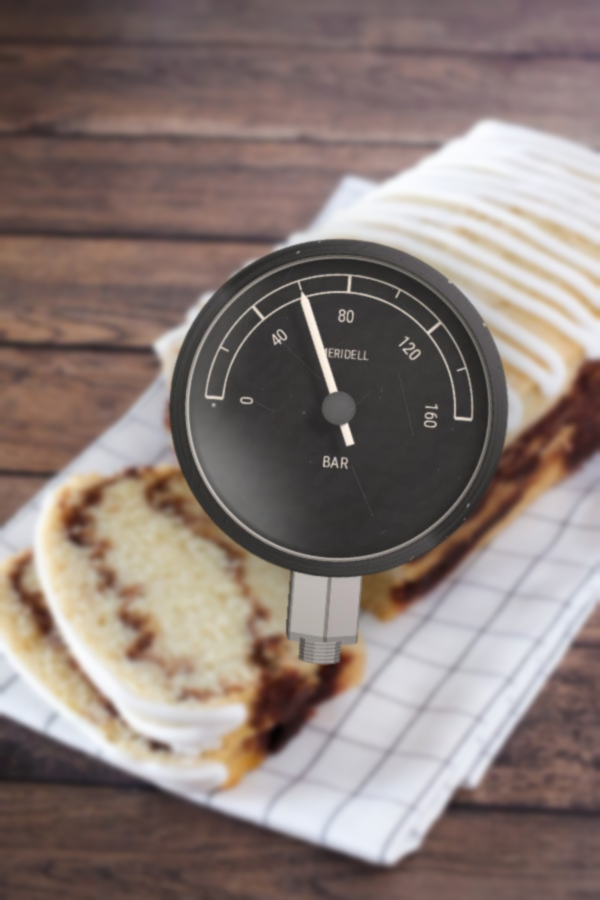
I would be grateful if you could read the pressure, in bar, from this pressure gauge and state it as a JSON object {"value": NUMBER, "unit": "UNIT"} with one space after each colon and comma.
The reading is {"value": 60, "unit": "bar"}
